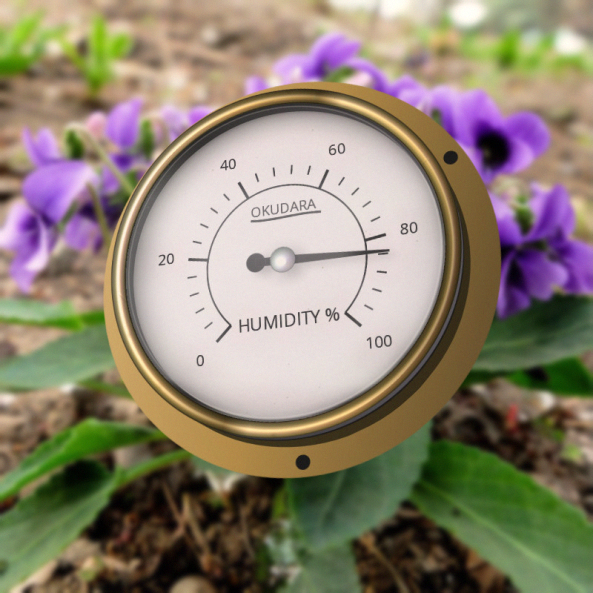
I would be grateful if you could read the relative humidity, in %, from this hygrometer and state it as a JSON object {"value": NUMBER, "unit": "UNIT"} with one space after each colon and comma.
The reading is {"value": 84, "unit": "%"}
